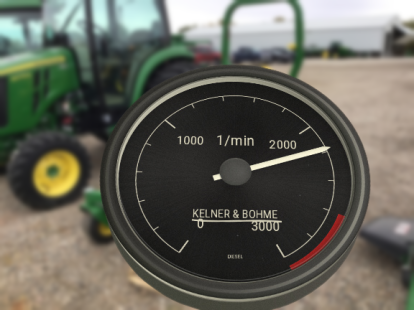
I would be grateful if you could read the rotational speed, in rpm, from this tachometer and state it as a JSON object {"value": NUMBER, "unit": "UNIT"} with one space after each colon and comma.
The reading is {"value": 2200, "unit": "rpm"}
